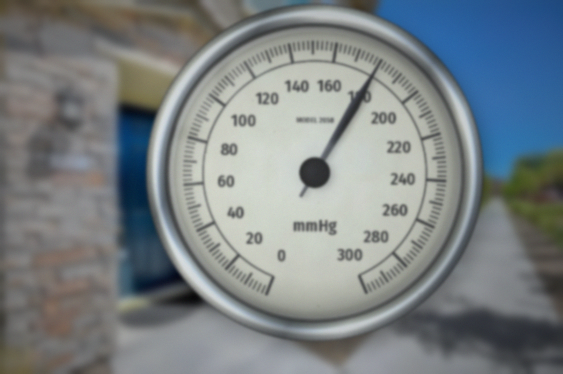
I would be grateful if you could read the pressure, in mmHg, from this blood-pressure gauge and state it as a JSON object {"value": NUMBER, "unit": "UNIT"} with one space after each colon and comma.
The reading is {"value": 180, "unit": "mmHg"}
